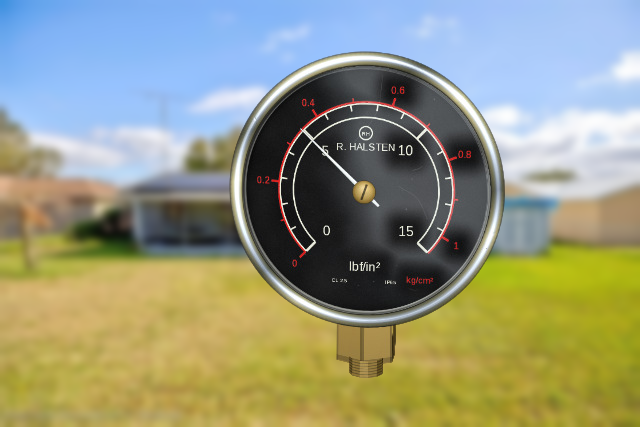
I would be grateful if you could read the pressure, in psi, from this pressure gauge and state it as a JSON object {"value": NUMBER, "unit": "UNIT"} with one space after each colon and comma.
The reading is {"value": 5, "unit": "psi"}
